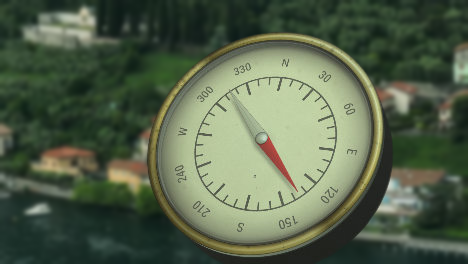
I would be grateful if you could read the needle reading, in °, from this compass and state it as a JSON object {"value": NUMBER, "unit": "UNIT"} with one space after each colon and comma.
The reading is {"value": 135, "unit": "°"}
